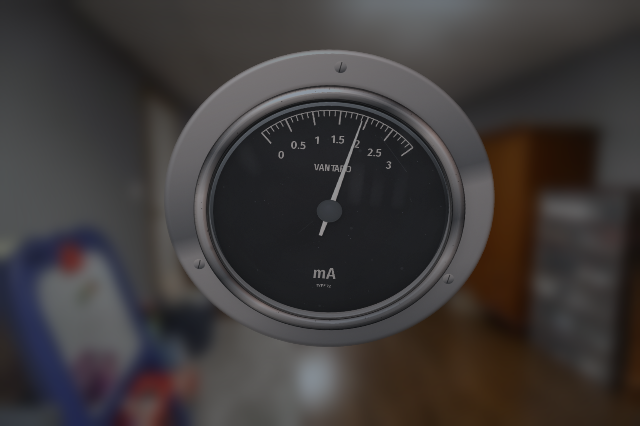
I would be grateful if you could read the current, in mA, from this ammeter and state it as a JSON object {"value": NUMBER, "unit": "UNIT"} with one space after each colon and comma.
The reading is {"value": 1.9, "unit": "mA"}
